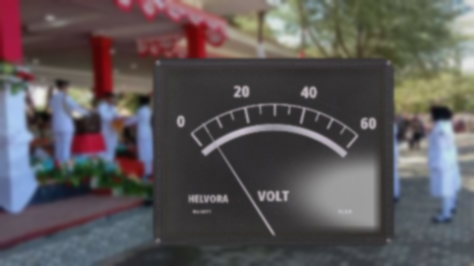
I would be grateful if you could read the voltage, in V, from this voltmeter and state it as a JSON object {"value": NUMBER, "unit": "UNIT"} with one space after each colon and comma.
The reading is {"value": 5, "unit": "V"}
